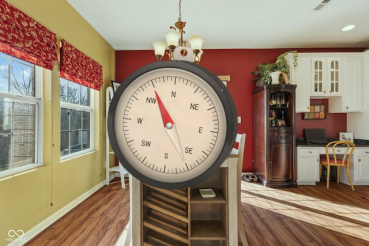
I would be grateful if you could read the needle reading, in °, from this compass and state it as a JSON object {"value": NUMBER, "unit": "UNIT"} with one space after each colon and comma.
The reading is {"value": 330, "unit": "°"}
